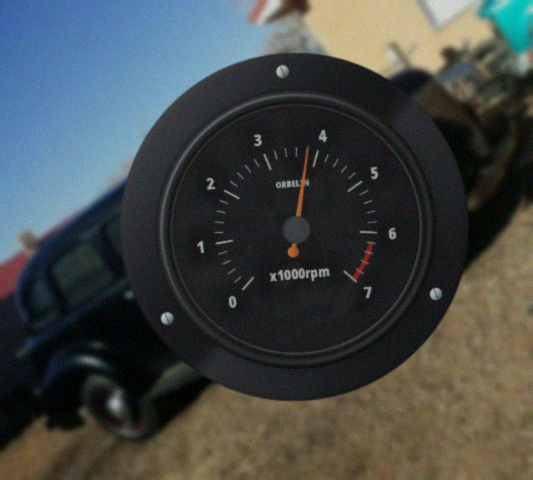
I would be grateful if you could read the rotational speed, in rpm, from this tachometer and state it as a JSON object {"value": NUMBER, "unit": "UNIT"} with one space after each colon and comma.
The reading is {"value": 3800, "unit": "rpm"}
